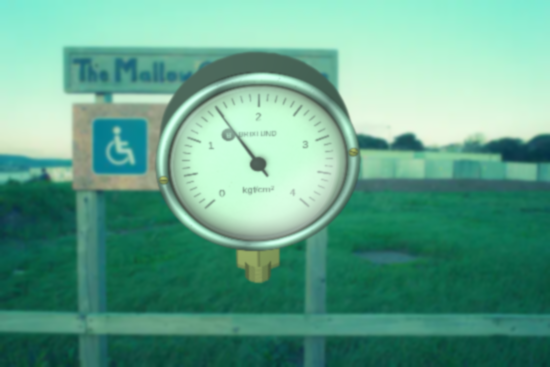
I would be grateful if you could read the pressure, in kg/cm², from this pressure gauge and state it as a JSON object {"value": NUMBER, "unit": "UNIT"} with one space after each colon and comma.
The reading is {"value": 1.5, "unit": "kg/cm²"}
